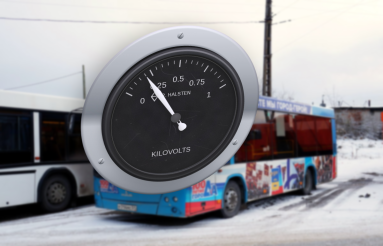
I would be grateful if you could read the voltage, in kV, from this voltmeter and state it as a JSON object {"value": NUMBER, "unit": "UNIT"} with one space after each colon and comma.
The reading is {"value": 0.2, "unit": "kV"}
